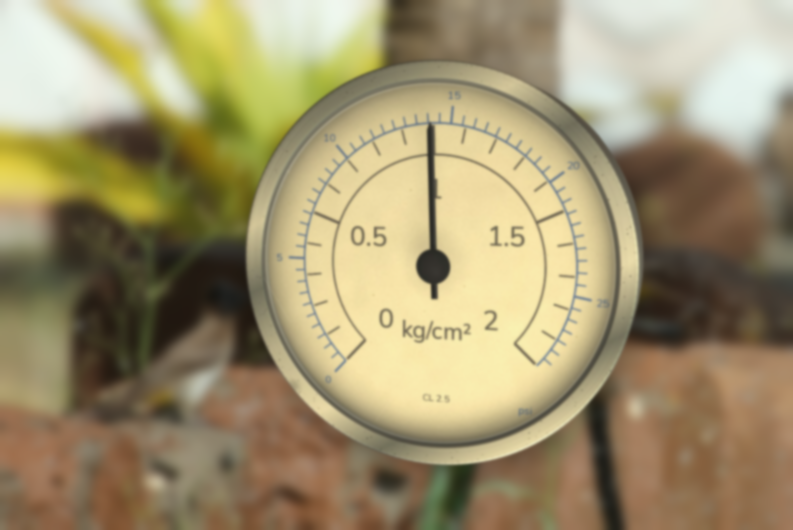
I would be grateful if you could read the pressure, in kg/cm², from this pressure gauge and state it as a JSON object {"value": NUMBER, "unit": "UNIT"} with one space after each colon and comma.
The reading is {"value": 1, "unit": "kg/cm²"}
